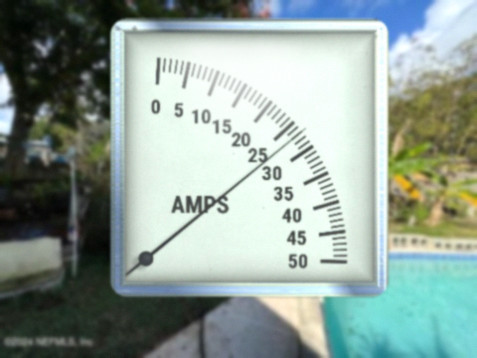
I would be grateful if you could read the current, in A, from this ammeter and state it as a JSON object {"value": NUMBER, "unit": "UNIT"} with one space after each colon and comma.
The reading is {"value": 27, "unit": "A"}
